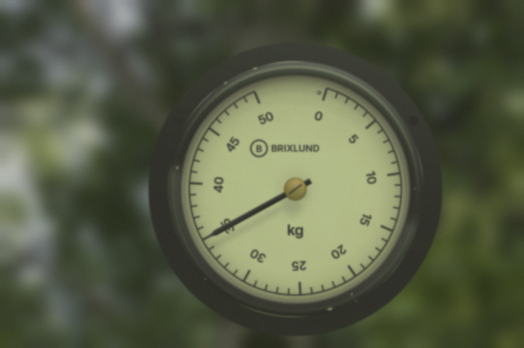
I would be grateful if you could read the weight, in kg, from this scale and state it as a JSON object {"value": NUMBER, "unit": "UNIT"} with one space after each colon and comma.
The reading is {"value": 35, "unit": "kg"}
